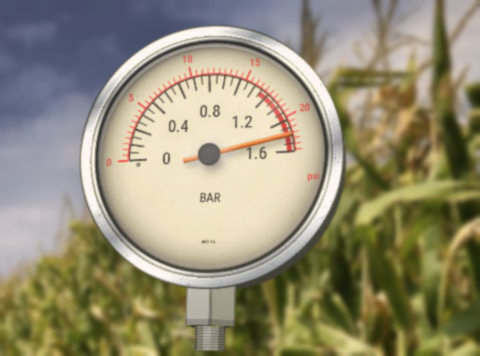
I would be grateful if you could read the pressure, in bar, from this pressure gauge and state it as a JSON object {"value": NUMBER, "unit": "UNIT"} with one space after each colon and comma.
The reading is {"value": 1.5, "unit": "bar"}
